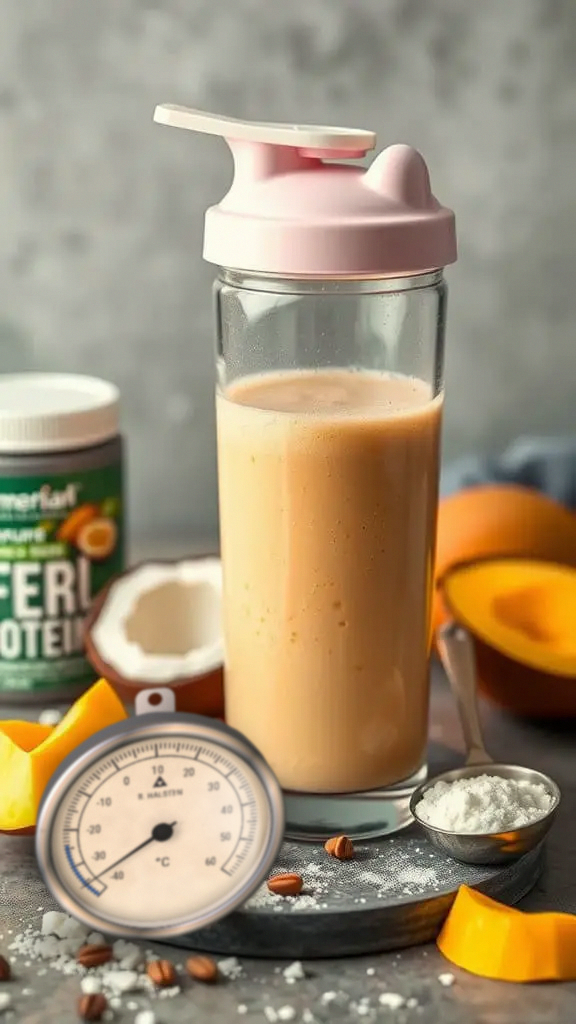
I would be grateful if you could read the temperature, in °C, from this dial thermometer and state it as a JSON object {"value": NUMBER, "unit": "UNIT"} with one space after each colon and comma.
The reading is {"value": -35, "unit": "°C"}
